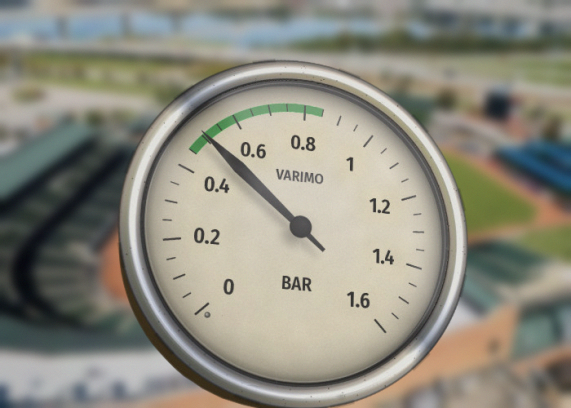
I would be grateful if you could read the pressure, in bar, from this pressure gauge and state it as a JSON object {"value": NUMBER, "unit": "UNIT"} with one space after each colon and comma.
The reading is {"value": 0.5, "unit": "bar"}
